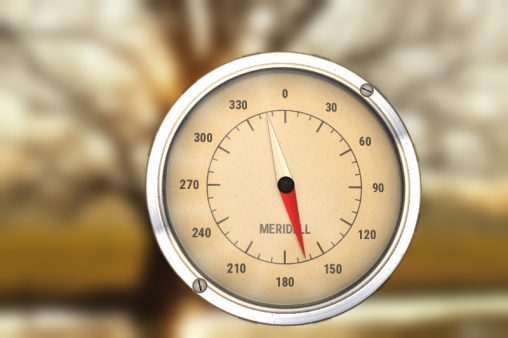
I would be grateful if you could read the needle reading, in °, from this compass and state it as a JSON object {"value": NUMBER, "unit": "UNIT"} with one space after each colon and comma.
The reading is {"value": 165, "unit": "°"}
